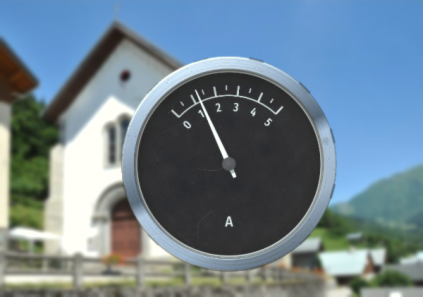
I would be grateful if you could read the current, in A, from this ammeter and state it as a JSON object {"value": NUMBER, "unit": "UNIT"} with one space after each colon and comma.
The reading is {"value": 1.25, "unit": "A"}
